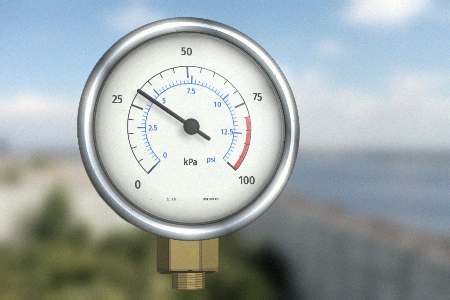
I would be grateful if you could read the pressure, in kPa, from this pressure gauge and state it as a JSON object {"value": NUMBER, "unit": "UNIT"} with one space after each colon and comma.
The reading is {"value": 30, "unit": "kPa"}
